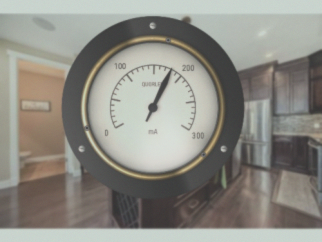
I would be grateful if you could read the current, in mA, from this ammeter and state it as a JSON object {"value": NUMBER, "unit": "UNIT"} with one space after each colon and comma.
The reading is {"value": 180, "unit": "mA"}
